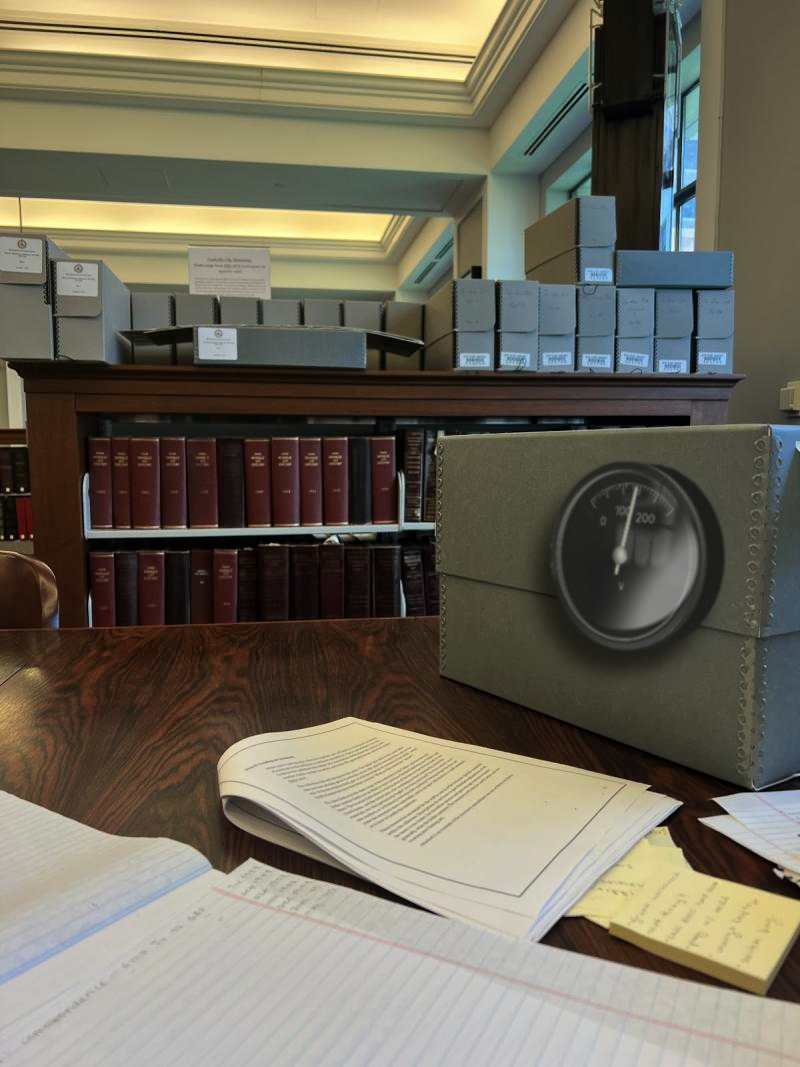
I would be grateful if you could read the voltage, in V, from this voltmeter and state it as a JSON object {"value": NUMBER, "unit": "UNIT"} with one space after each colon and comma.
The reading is {"value": 150, "unit": "V"}
